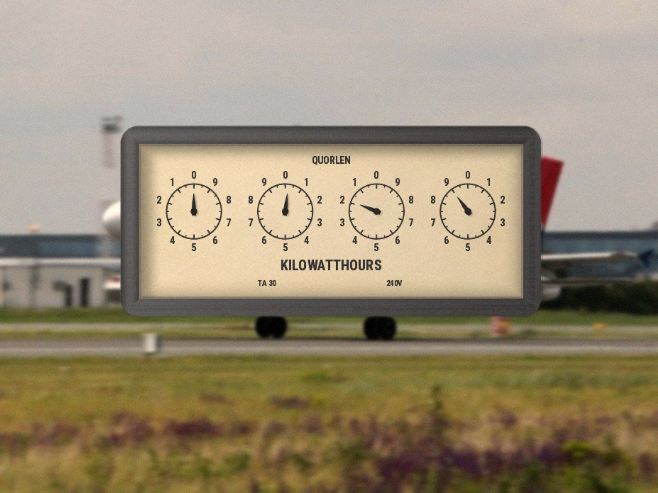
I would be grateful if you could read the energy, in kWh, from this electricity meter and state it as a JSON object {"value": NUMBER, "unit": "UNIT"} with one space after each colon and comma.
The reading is {"value": 19, "unit": "kWh"}
